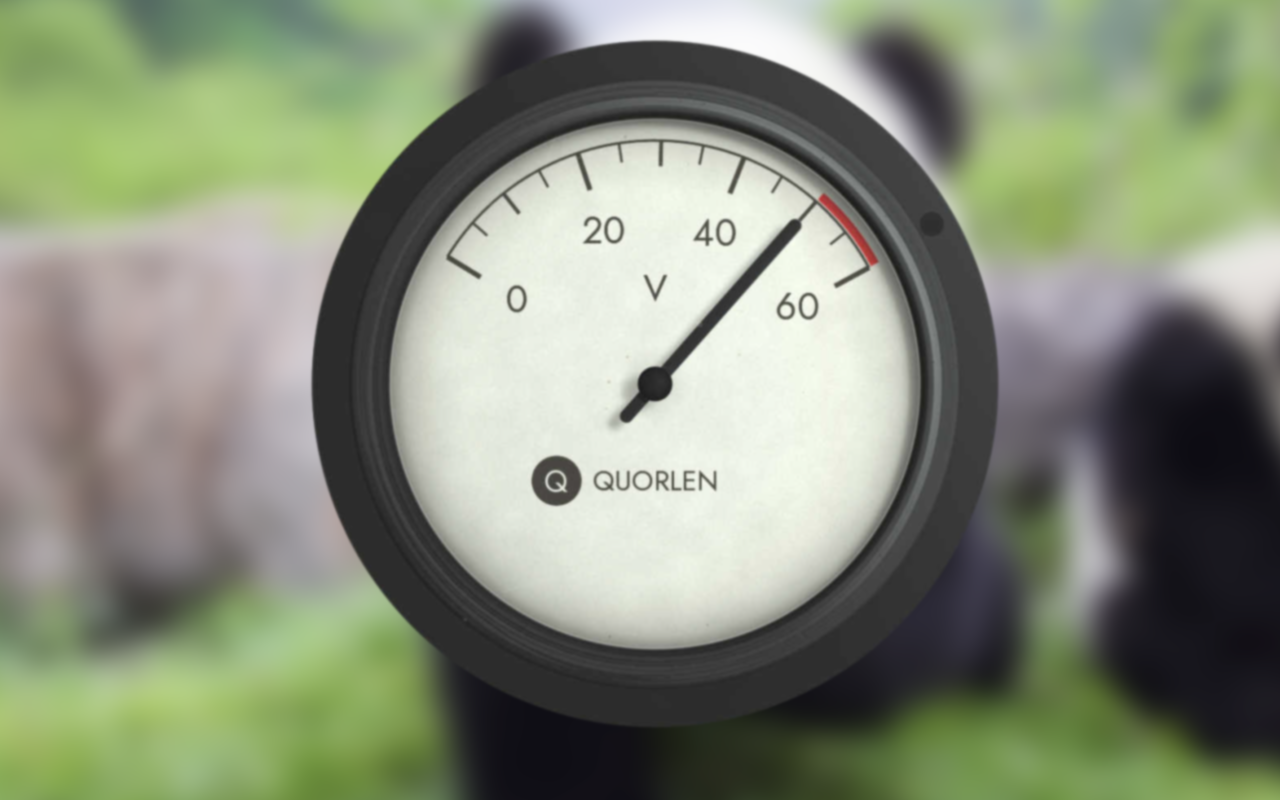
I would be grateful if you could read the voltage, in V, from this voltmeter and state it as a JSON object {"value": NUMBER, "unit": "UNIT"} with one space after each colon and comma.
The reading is {"value": 50, "unit": "V"}
